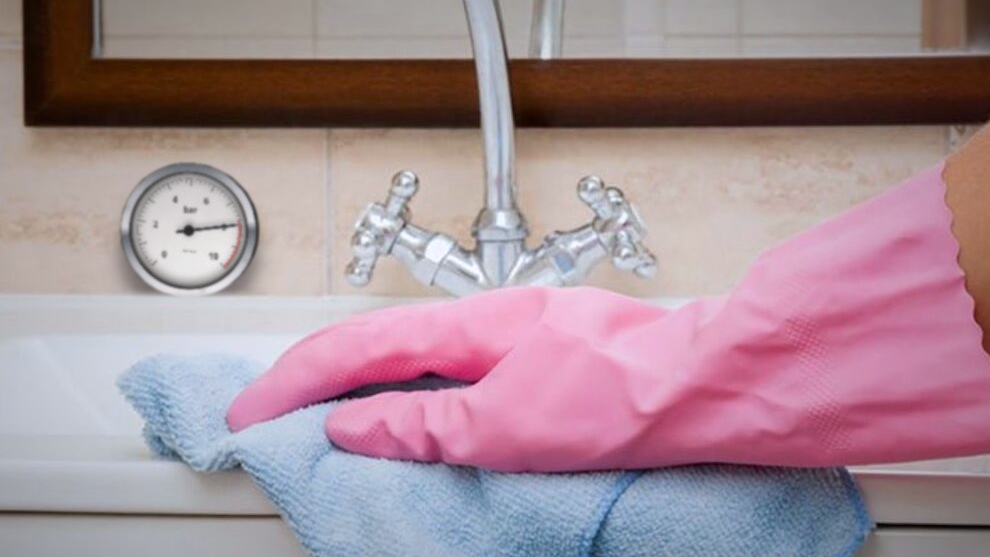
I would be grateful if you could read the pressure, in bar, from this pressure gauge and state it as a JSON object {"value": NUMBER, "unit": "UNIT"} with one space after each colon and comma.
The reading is {"value": 8, "unit": "bar"}
